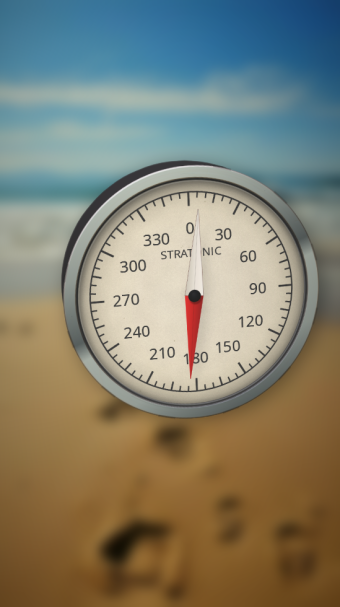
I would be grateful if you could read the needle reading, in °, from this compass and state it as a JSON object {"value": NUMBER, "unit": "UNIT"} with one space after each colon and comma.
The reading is {"value": 185, "unit": "°"}
